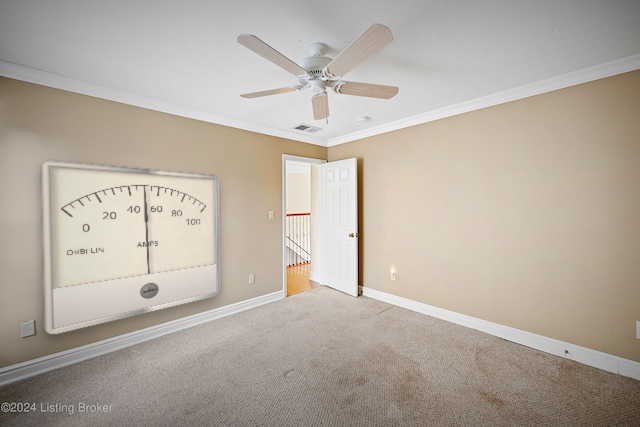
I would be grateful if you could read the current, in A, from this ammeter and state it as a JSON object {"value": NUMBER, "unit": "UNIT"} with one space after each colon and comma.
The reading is {"value": 50, "unit": "A"}
